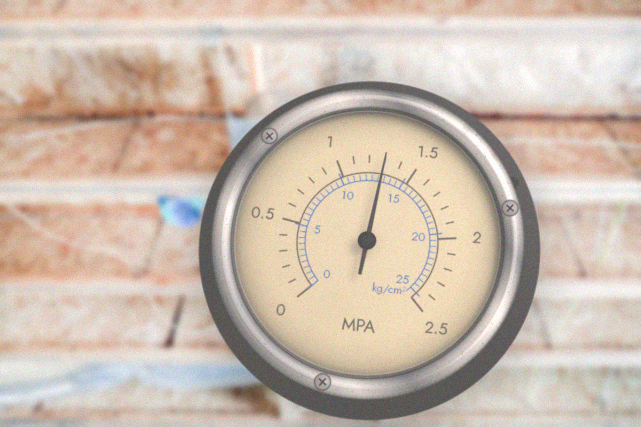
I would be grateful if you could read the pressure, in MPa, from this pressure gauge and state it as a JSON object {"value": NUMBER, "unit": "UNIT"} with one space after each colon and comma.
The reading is {"value": 1.3, "unit": "MPa"}
